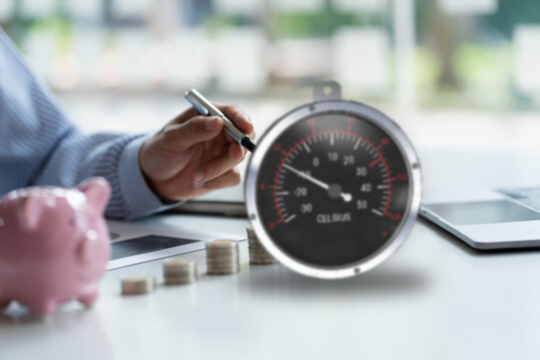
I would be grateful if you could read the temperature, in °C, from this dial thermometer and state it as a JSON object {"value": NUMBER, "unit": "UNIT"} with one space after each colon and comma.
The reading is {"value": -10, "unit": "°C"}
